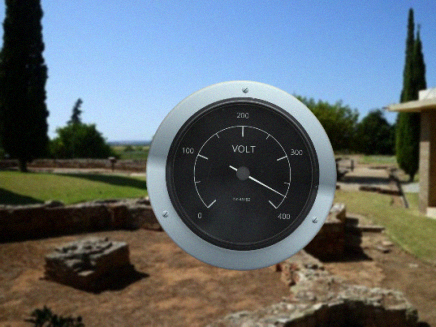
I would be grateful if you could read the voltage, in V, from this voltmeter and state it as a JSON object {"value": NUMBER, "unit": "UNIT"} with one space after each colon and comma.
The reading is {"value": 375, "unit": "V"}
